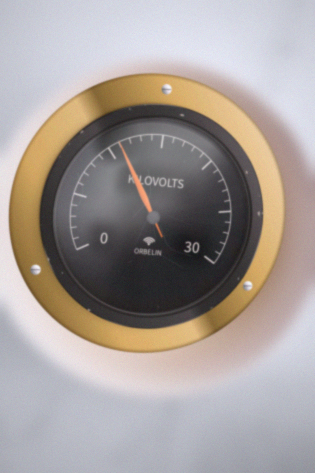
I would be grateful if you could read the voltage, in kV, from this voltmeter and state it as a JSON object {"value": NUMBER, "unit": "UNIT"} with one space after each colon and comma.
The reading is {"value": 11, "unit": "kV"}
